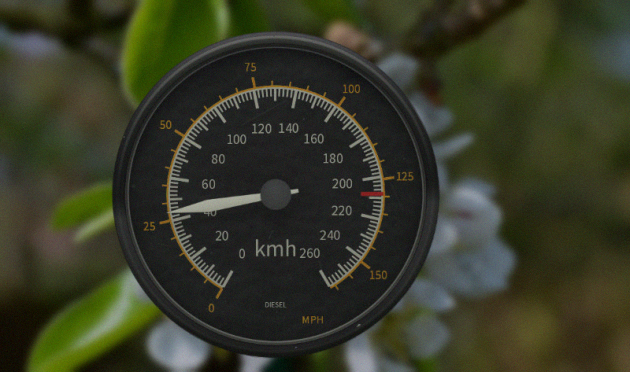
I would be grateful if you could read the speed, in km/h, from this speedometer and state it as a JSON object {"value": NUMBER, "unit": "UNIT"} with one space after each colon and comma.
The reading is {"value": 44, "unit": "km/h"}
